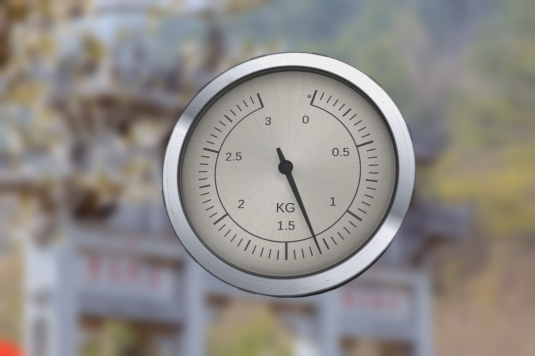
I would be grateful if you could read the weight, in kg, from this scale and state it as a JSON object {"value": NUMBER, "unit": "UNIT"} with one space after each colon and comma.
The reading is {"value": 1.3, "unit": "kg"}
